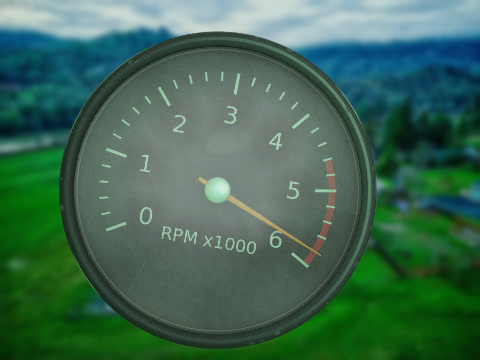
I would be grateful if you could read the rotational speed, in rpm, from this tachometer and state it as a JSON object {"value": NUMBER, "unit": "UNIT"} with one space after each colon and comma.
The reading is {"value": 5800, "unit": "rpm"}
